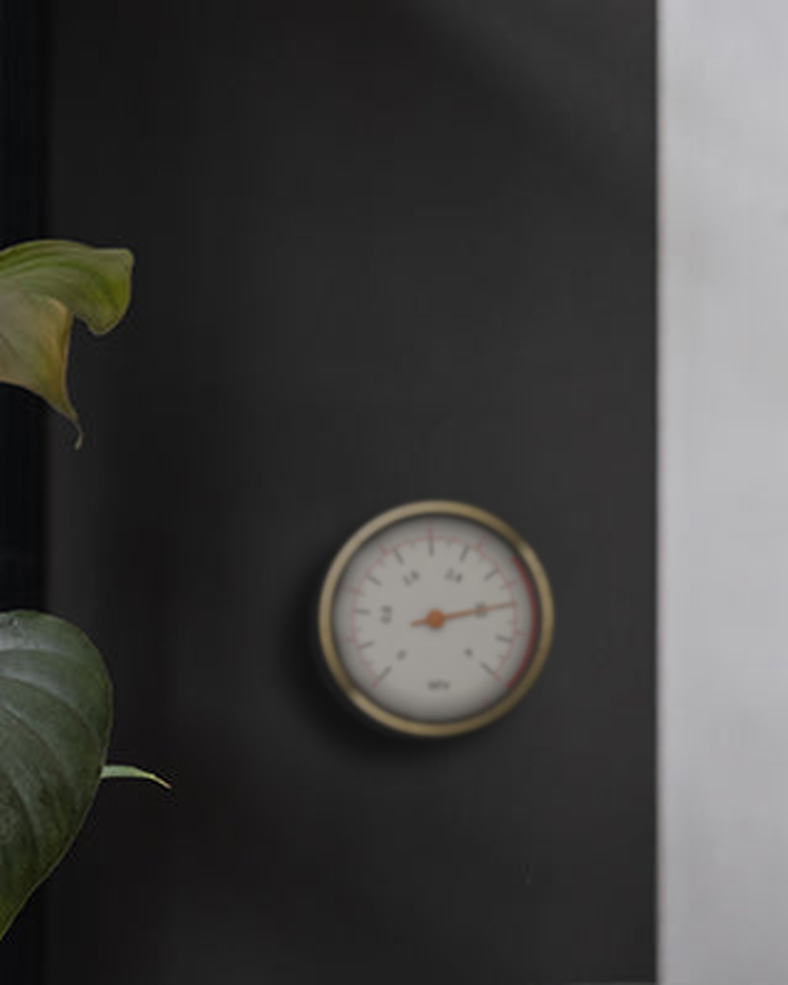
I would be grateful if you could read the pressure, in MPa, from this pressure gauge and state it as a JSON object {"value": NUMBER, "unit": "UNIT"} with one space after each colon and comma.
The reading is {"value": 3.2, "unit": "MPa"}
